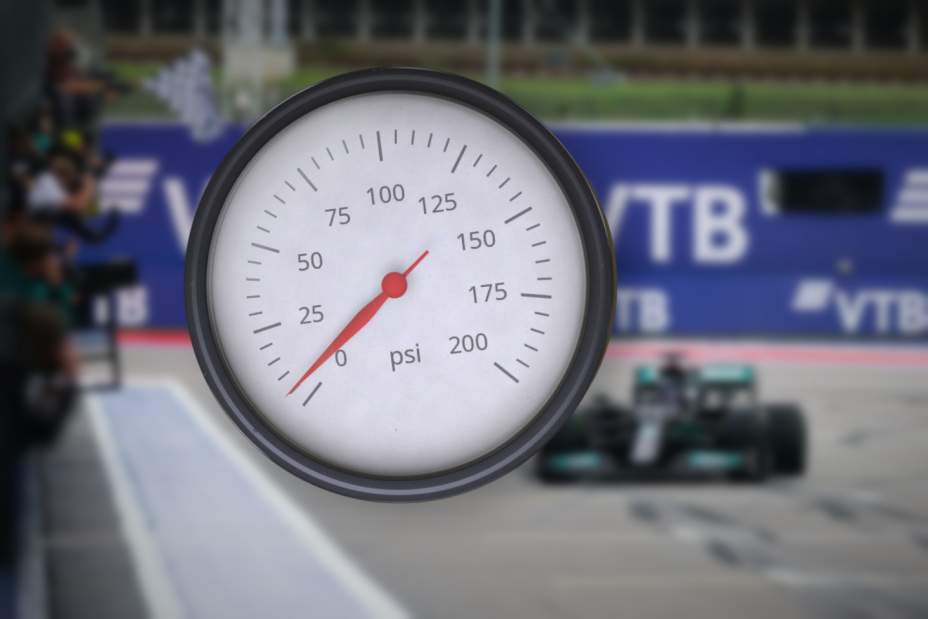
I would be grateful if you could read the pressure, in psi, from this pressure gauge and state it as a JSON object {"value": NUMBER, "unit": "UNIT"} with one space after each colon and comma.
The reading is {"value": 5, "unit": "psi"}
